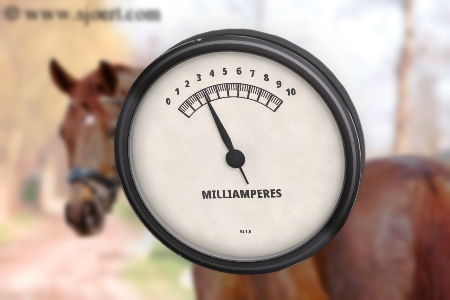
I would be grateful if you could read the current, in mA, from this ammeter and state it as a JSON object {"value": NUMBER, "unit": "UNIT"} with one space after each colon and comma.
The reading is {"value": 3, "unit": "mA"}
